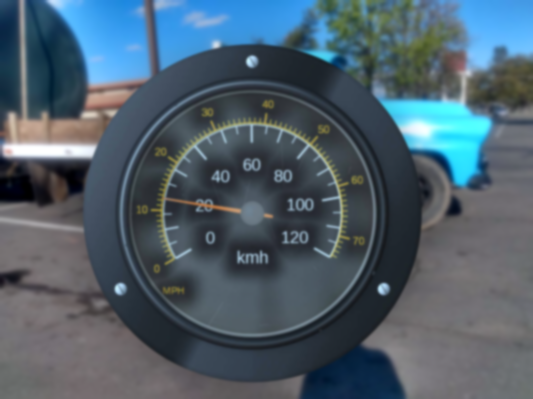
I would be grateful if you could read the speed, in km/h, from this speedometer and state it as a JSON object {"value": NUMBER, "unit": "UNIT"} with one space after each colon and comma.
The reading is {"value": 20, "unit": "km/h"}
